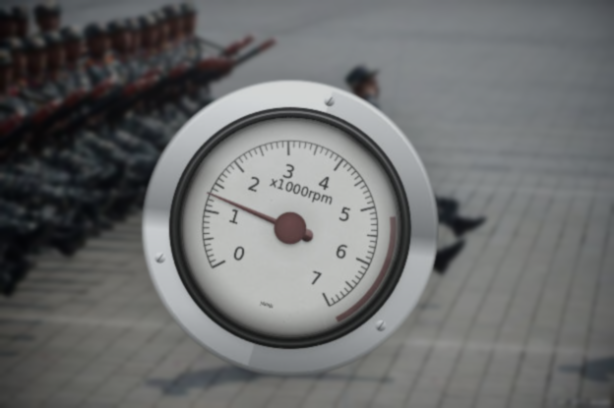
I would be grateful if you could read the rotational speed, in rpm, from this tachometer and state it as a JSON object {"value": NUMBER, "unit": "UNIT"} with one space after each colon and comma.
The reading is {"value": 1300, "unit": "rpm"}
